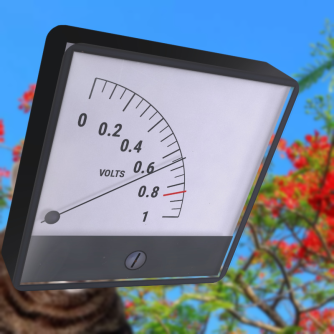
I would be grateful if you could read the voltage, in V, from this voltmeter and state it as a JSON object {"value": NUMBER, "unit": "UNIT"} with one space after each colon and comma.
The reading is {"value": 0.65, "unit": "V"}
